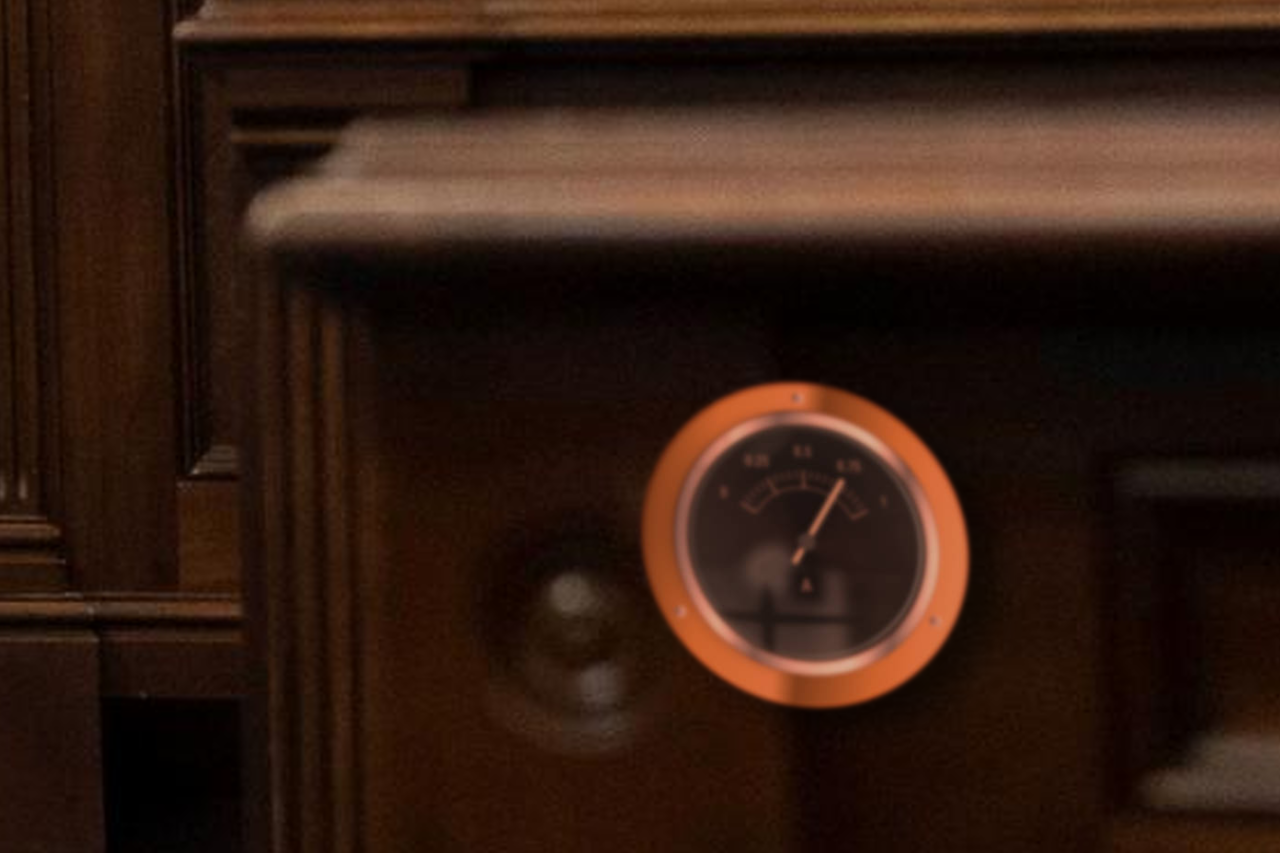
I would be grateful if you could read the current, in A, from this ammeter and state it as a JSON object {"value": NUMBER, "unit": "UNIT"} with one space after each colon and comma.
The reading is {"value": 0.75, "unit": "A"}
